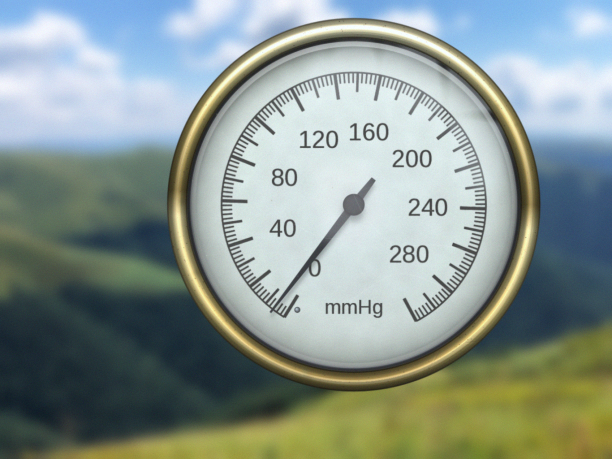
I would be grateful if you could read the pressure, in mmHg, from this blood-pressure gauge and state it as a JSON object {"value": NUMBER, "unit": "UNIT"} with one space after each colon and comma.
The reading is {"value": 6, "unit": "mmHg"}
